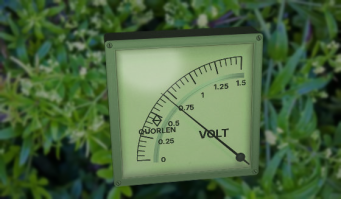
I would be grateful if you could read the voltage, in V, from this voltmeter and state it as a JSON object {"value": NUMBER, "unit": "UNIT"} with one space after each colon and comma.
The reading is {"value": 0.7, "unit": "V"}
